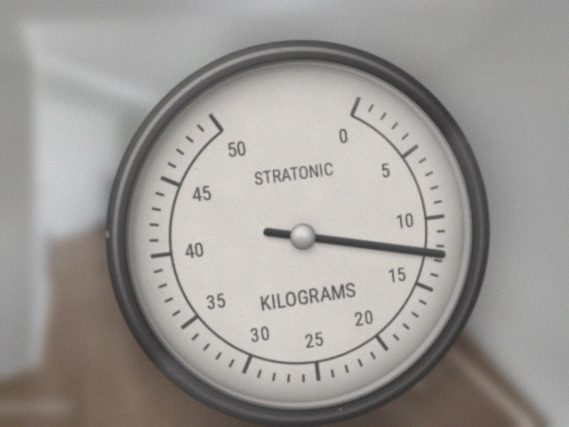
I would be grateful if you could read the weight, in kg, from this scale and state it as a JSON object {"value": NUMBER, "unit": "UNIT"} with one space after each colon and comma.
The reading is {"value": 12.5, "unit": "kg"}
